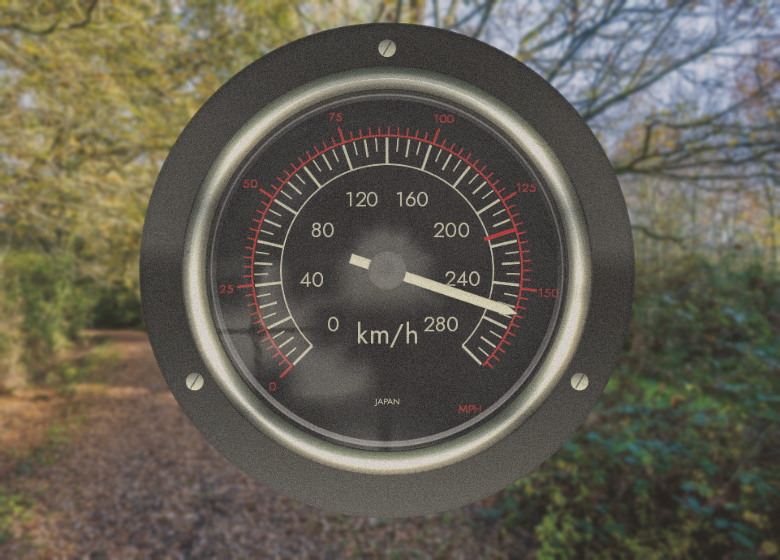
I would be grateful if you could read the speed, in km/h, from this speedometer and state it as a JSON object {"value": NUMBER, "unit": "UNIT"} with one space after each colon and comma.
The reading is {"value": 252.5, "unit": "km/h"}
